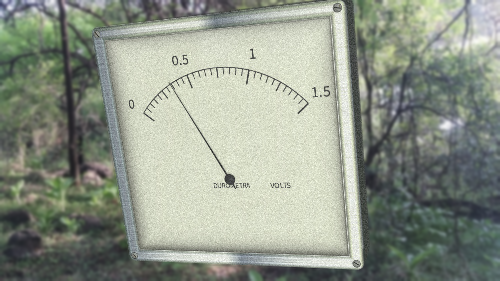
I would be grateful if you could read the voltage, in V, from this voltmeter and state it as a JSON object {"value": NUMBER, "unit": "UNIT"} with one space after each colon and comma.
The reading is {"value": 0.35, "unit": "V"}
